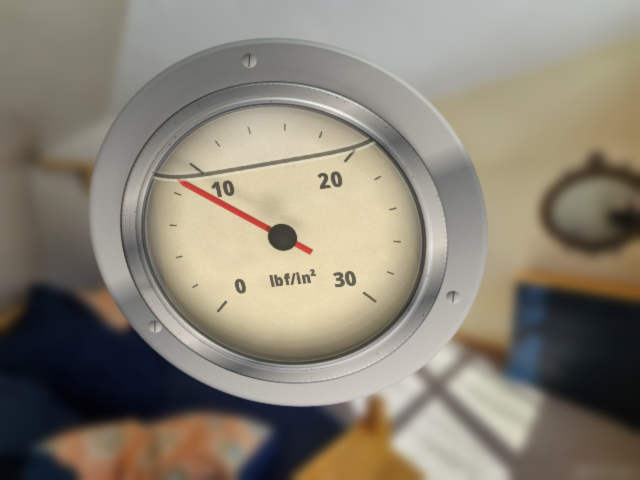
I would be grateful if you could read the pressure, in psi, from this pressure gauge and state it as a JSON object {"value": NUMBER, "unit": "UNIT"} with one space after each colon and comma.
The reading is {"value": 9, "unit": "psi"}
